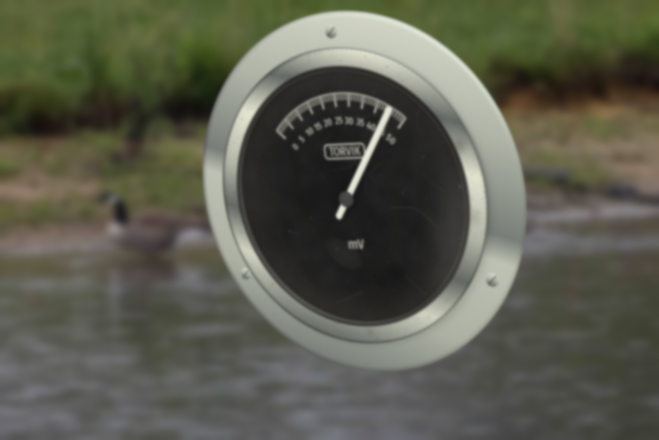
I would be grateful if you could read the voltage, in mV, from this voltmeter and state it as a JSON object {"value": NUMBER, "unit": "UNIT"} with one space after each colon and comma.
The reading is {"value": 45, "unit": "mV"}
